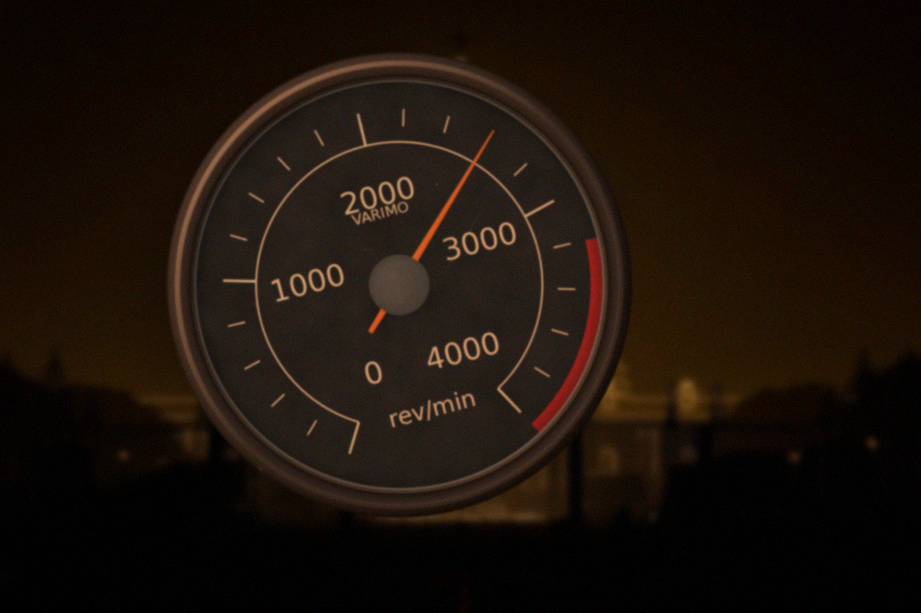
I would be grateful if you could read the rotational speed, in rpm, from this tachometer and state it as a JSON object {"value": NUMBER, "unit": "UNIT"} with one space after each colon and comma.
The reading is {"value": 2600, "unit": "rpm"}
